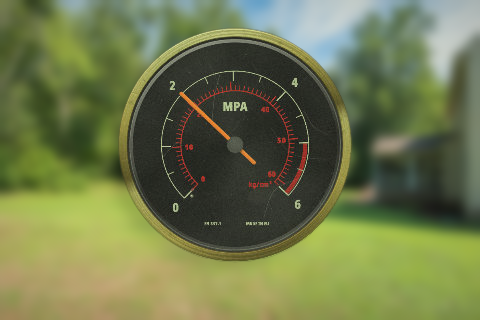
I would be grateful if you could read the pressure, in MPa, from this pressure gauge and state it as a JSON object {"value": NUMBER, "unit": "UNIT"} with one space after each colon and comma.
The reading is {"value": 2, "unit": "MPa"}
